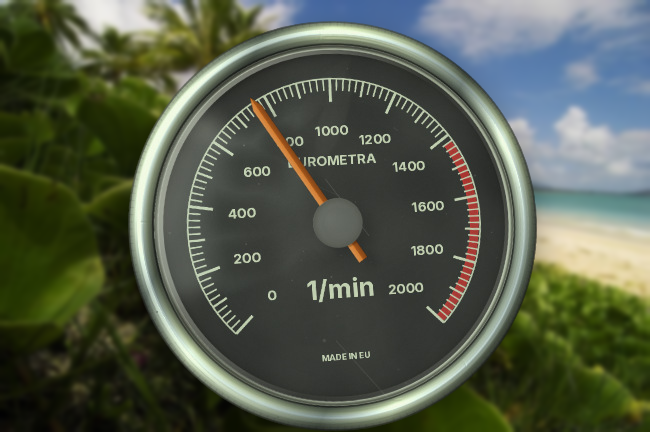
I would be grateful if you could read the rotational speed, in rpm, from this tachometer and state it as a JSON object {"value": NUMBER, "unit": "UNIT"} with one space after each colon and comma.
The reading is {"value": 760, "unit": "rpm"}
